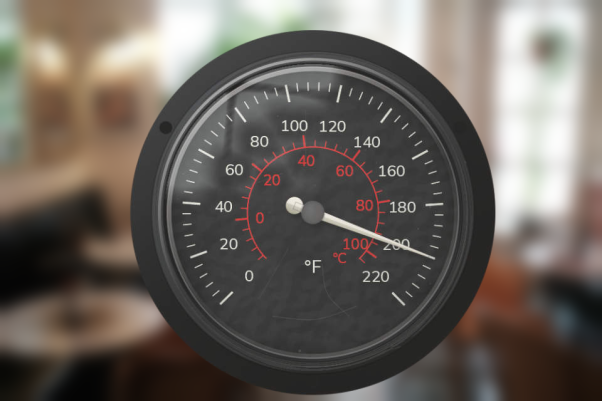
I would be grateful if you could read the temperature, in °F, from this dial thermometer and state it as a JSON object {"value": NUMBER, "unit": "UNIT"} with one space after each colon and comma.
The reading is {"value": 200, "unit": "°F"}
